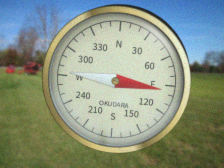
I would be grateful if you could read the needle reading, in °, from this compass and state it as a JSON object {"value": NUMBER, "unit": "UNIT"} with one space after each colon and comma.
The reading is {"value": 95, "unit": "°"}
